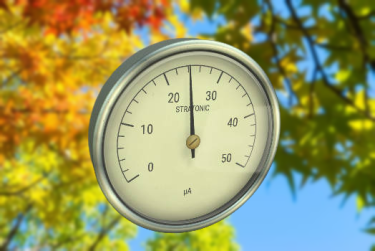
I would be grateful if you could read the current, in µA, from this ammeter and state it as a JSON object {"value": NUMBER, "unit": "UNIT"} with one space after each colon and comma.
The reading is {"value": 24, "unit": "µA"}
